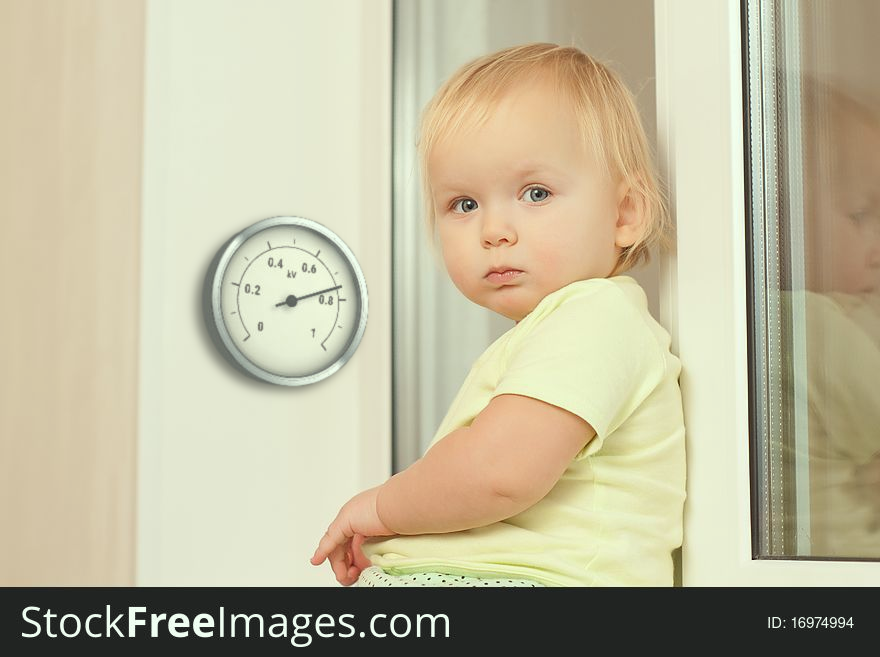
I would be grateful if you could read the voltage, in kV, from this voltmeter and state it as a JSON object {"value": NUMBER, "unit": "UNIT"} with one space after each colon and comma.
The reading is {"value": 0.75, "unit": "kV"}
